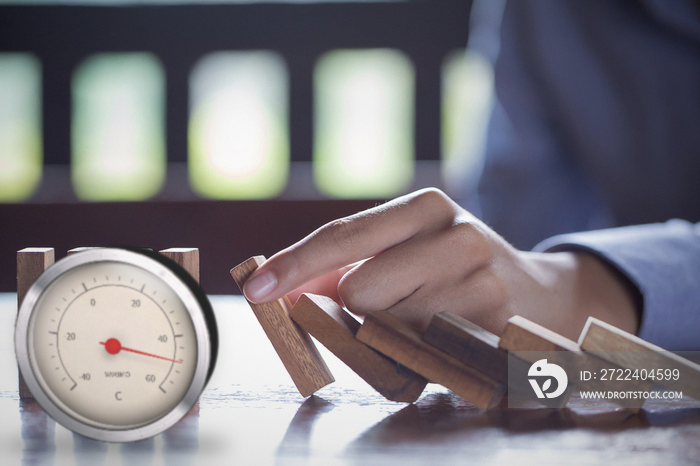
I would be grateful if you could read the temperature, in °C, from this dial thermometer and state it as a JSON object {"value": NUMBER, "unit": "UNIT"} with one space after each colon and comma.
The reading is {"value": 48, "unit": "°C"}
